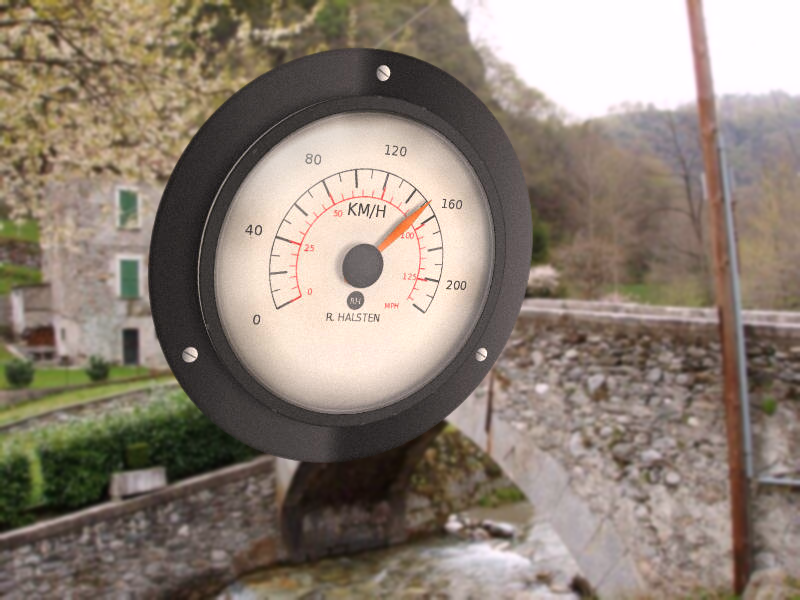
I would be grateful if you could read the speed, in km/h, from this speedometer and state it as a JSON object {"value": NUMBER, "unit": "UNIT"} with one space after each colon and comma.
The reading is {"value": 150, "unit": "km/h"}
